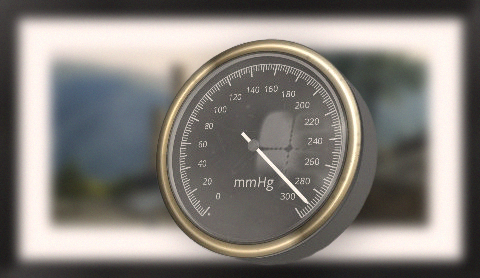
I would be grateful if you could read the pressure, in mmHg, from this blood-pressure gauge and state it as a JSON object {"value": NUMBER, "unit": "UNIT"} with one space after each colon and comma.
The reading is {"value": 290, "unit": "mmHg"}
